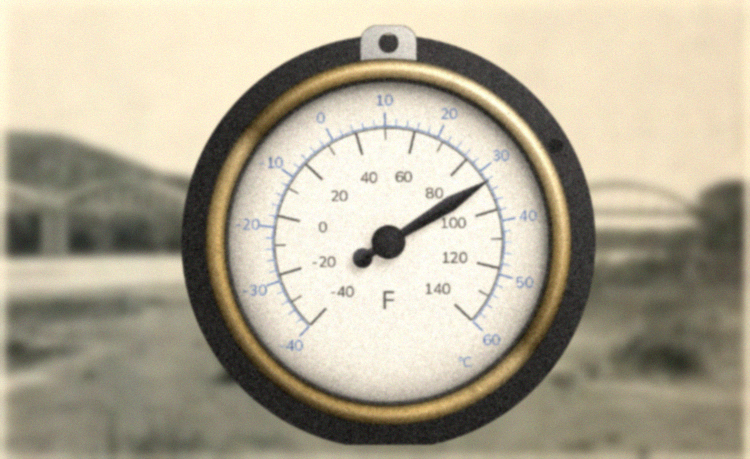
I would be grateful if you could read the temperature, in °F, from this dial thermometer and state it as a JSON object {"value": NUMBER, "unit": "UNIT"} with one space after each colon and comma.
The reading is {"value": 90, "unit": "°F"}
